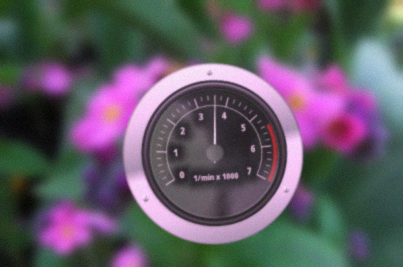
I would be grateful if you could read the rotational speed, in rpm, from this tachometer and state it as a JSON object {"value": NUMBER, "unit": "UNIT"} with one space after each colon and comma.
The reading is {"value": 3600, "unit": "rpm"}
